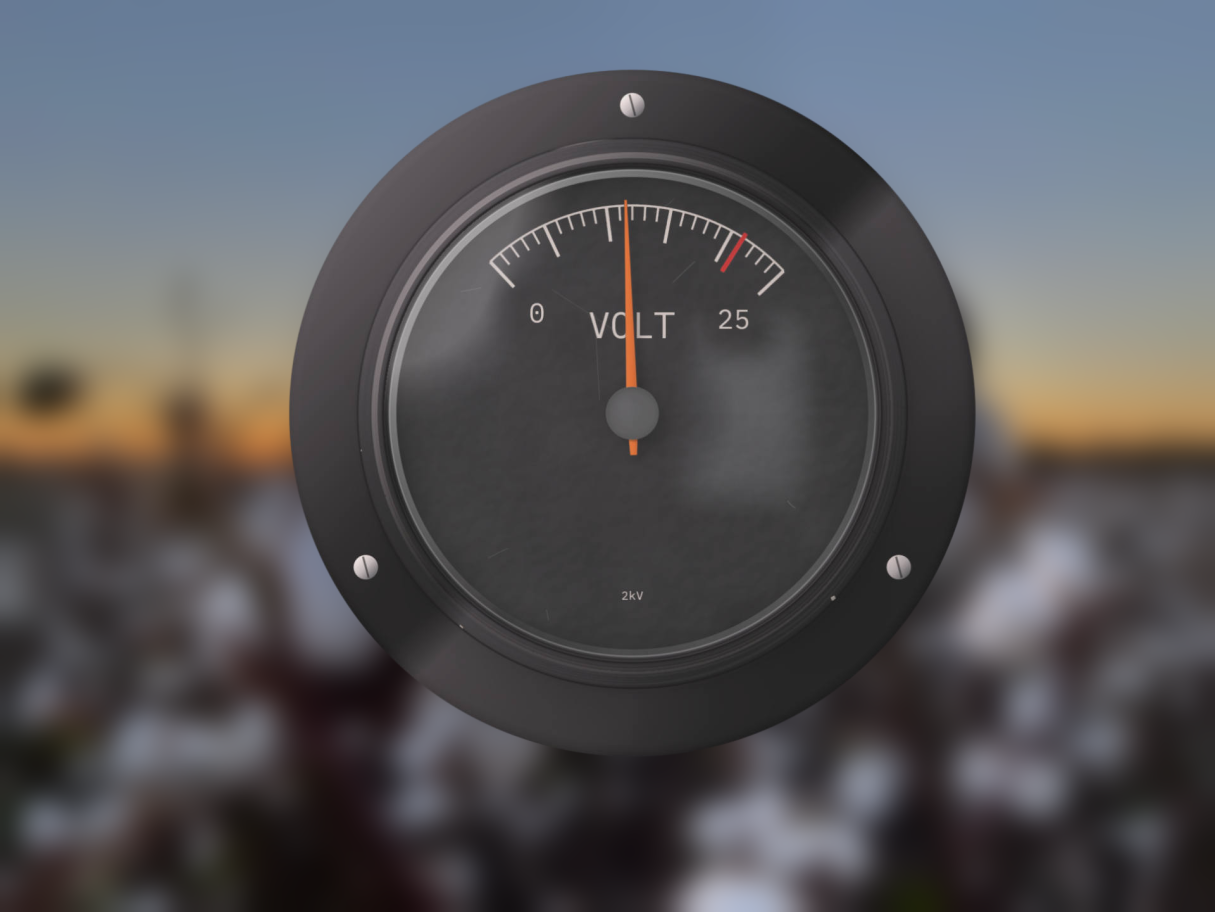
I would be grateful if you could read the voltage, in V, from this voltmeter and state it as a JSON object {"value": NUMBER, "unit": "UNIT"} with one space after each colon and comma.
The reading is {"value": 11.5, "unit": "V"}
